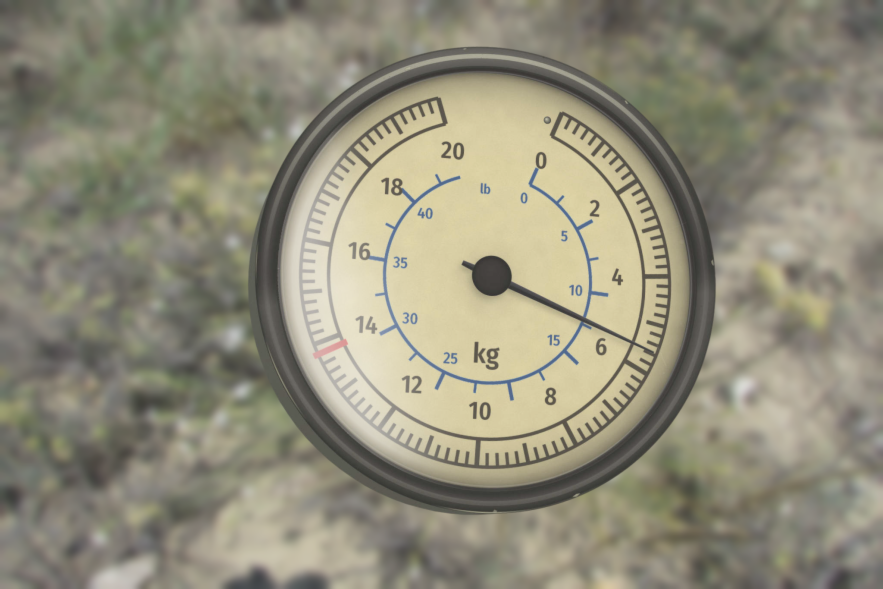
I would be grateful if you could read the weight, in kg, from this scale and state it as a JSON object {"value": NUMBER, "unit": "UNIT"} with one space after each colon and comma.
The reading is {"value": 5.6, "unit": "kg"}
